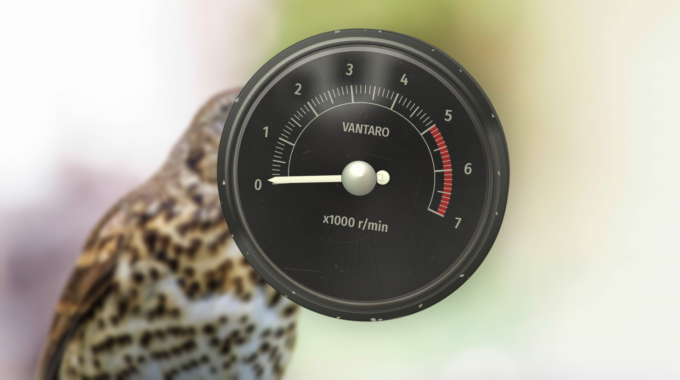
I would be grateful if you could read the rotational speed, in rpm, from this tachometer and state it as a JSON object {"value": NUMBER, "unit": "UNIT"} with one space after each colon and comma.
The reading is {"value": 100, "unit": "rpm"}
